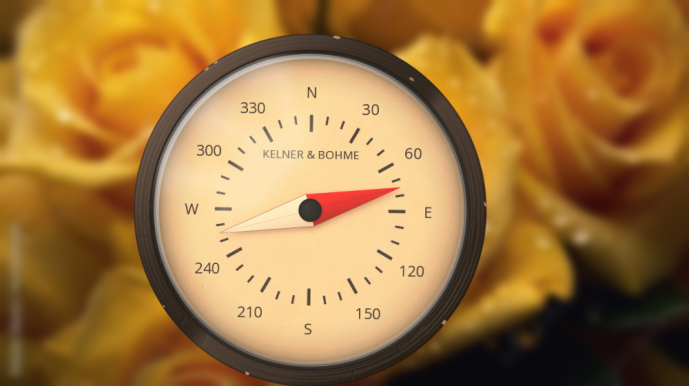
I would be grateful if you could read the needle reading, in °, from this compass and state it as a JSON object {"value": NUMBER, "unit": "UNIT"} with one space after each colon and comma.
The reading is {"value": 75, "unit": "°"}
